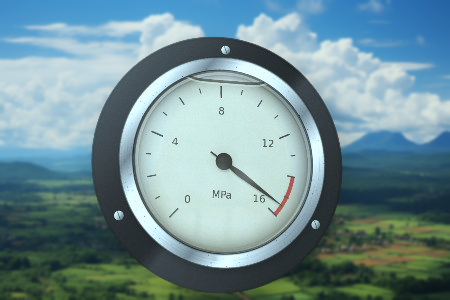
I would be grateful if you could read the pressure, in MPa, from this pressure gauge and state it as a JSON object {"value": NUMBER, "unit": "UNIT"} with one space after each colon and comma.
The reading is {"value": 15.5, "unit": "MPa"}
